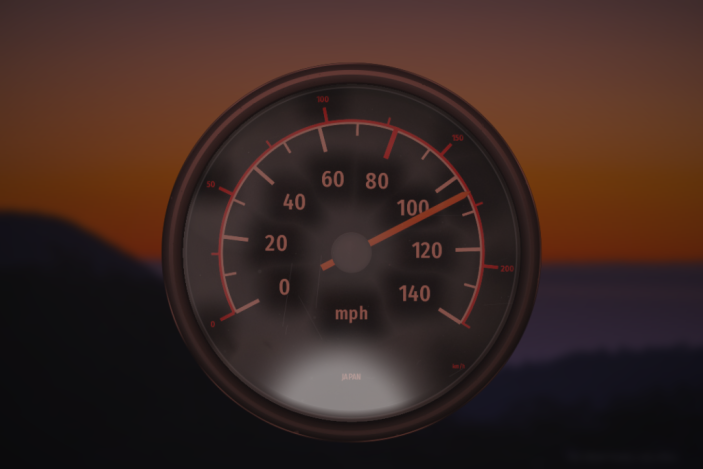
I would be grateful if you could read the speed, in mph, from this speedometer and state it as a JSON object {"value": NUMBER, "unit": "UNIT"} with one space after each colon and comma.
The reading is {"value": 105, "unit": "mph"}
